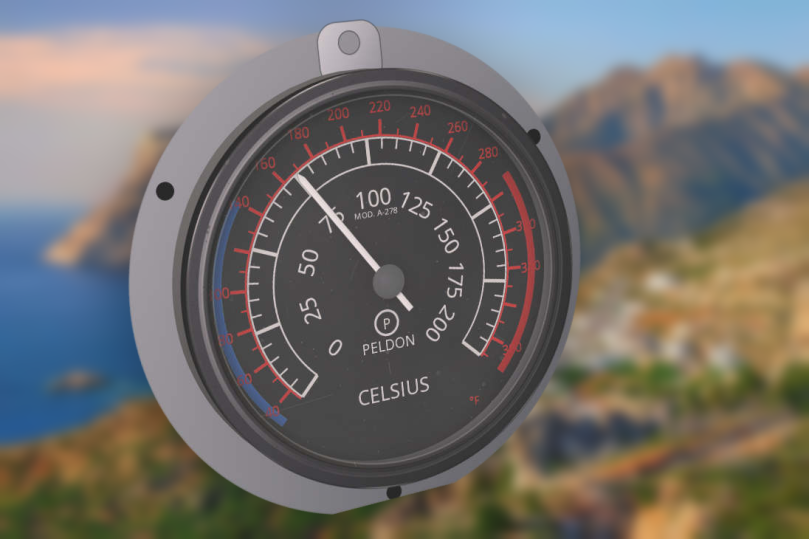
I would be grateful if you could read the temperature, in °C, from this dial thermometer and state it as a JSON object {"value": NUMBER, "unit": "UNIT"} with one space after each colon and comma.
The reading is {"value": 75, "unit": "°C"}
